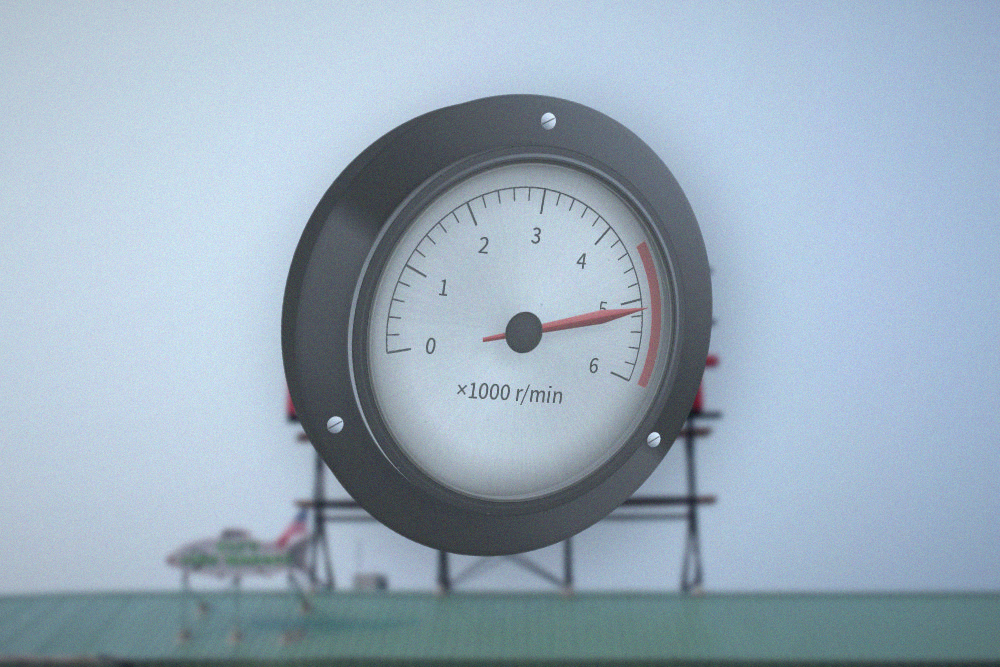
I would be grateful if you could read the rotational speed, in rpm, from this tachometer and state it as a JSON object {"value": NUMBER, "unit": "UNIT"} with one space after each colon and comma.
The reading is {"value": 5100, "unit": "rpm"}
